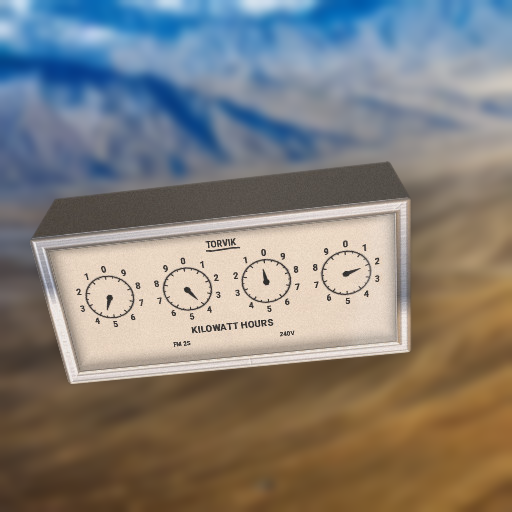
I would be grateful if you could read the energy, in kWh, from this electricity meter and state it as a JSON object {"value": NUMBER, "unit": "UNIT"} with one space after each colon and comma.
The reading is {"value": 4402, "unit": "kWh"}
